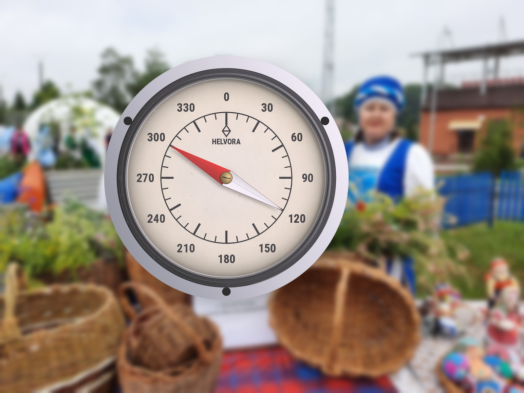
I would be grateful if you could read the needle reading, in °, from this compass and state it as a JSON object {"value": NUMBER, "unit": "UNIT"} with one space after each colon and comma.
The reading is {"value": 300, "unit": "°"}
